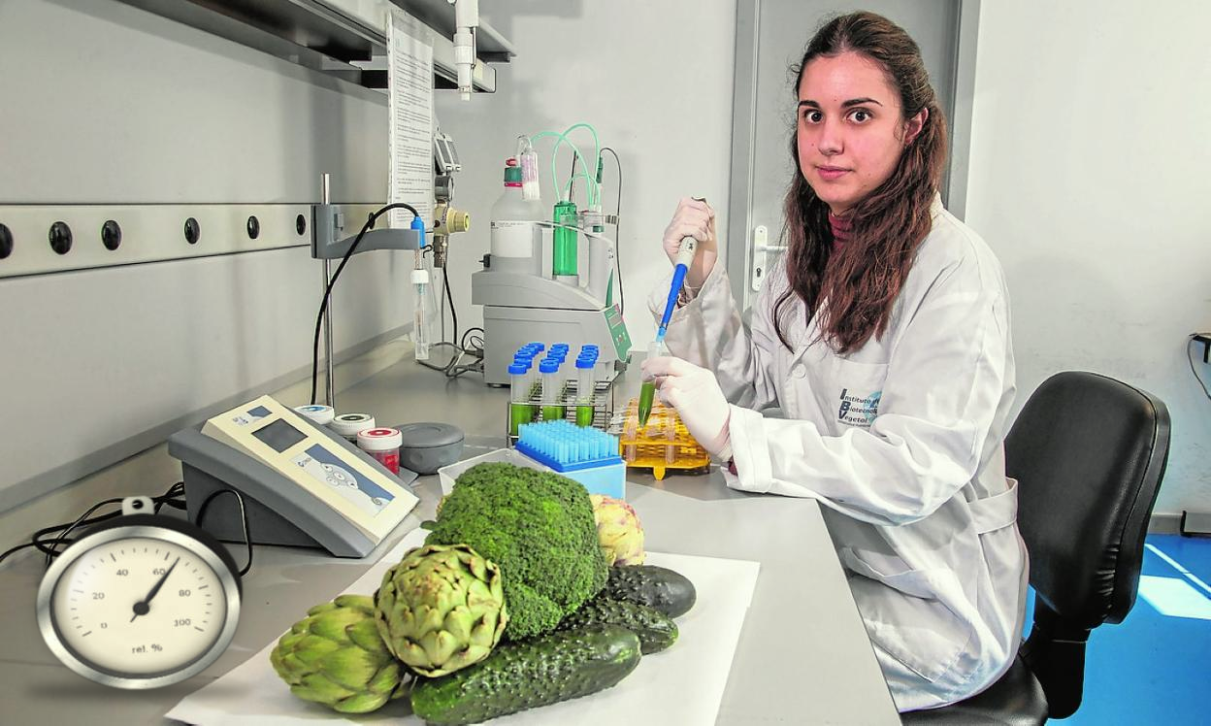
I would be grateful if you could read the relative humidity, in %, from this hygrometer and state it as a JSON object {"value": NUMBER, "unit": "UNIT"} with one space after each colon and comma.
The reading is {"value": 64, "unit": "%"}
